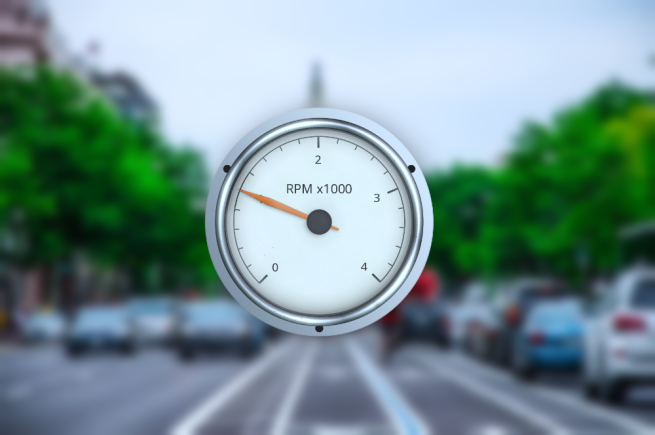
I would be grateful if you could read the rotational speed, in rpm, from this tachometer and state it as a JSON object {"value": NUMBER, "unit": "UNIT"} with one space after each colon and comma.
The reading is {"value": 1000, "unit": "rpm"}
